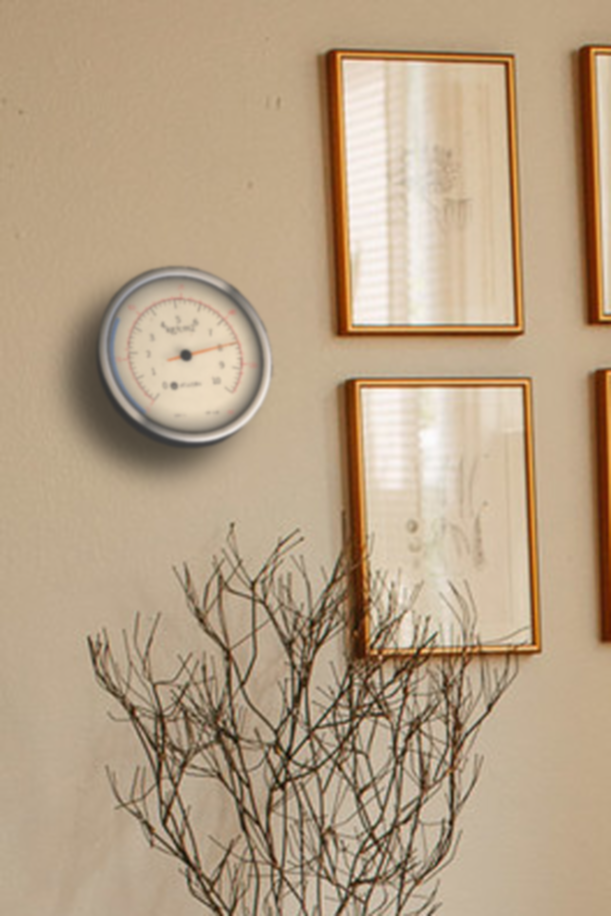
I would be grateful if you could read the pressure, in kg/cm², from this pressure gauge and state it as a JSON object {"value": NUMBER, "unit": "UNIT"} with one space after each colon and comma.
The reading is {"value": 8, "unit": "kg/cm²"}
